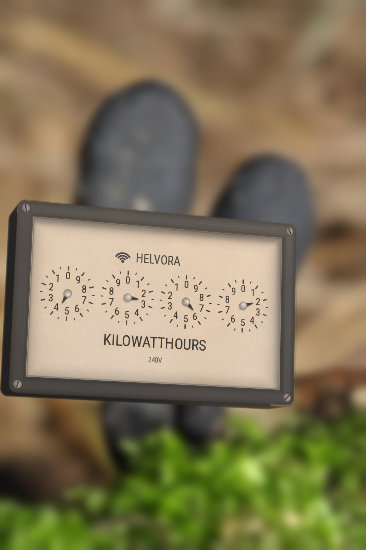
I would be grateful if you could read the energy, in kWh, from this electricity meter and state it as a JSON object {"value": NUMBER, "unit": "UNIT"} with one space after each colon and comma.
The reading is {"value": 4262, "unit": "kWh"}
